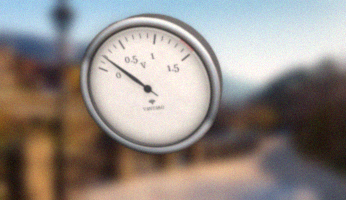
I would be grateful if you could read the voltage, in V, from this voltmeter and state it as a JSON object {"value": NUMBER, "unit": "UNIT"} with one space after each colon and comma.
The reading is {"value": 0.2, "unit": "V"}
